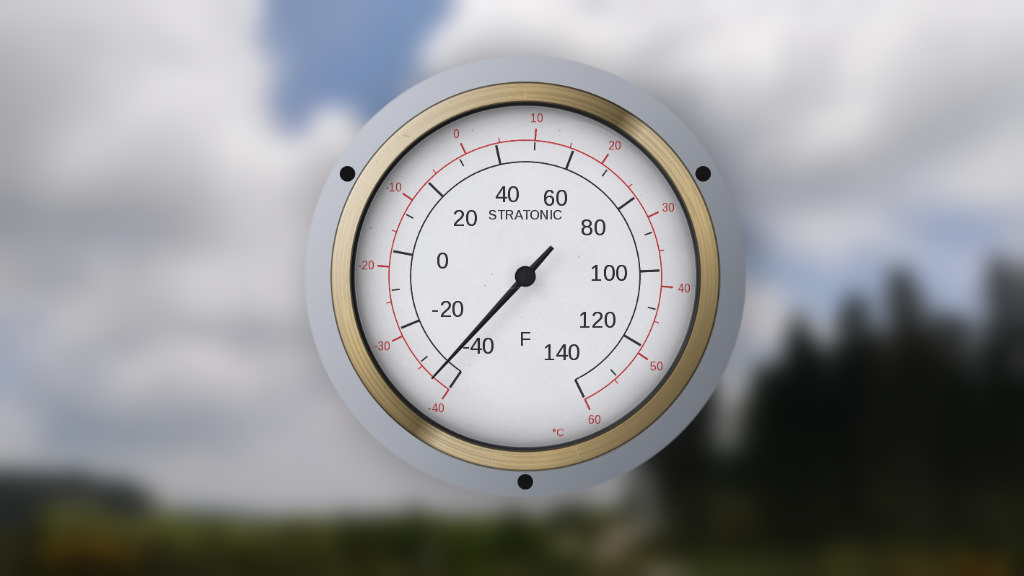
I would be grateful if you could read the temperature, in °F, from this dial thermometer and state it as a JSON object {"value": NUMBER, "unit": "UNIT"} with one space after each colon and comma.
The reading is {"value": -35, "unit": "°F"}
